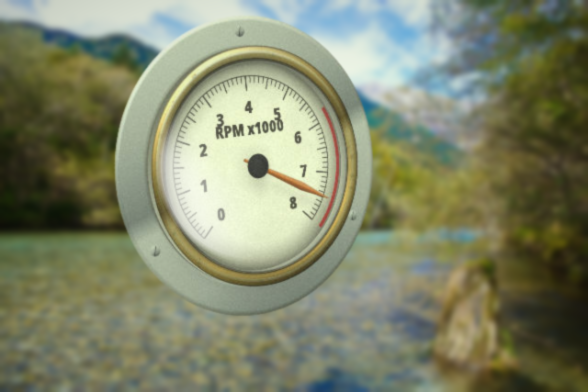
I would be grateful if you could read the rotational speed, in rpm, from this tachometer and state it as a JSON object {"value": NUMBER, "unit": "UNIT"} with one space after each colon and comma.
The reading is {"value": 7500, "unit": "rpm"}
